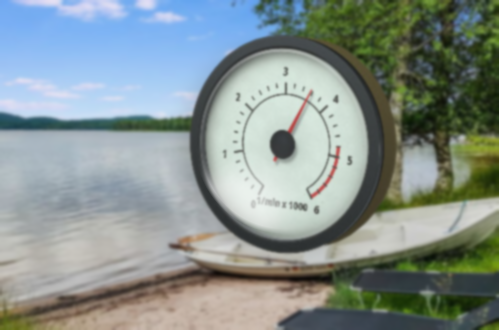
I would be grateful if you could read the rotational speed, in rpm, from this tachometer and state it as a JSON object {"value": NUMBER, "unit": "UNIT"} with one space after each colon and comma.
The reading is {"value": 3600, "unit": "rpm"}
